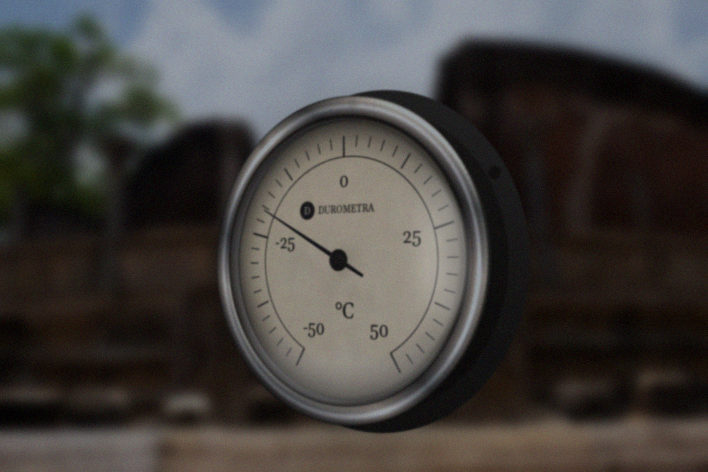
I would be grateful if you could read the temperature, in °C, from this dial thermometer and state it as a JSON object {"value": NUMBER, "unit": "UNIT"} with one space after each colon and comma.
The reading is {"value": -20, "unit": "°C"}
